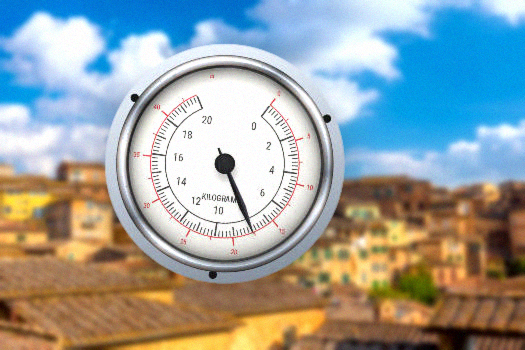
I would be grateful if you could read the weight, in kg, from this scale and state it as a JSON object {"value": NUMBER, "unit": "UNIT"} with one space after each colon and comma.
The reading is {"value": 8, "unit": "kg"}
